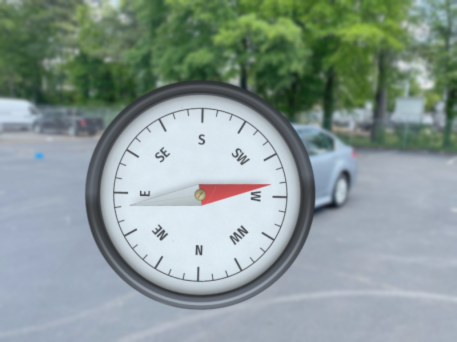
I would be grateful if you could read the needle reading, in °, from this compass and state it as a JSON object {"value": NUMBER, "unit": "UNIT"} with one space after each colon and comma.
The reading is {"value": 260, "unit": "°"}
